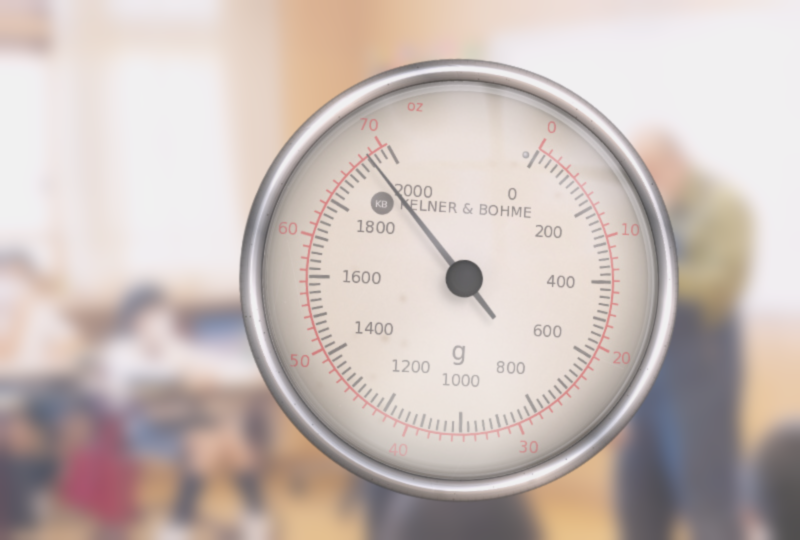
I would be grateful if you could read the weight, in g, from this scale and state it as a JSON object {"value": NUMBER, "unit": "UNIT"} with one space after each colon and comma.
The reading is {"value": 1940, "unit": "g"}
